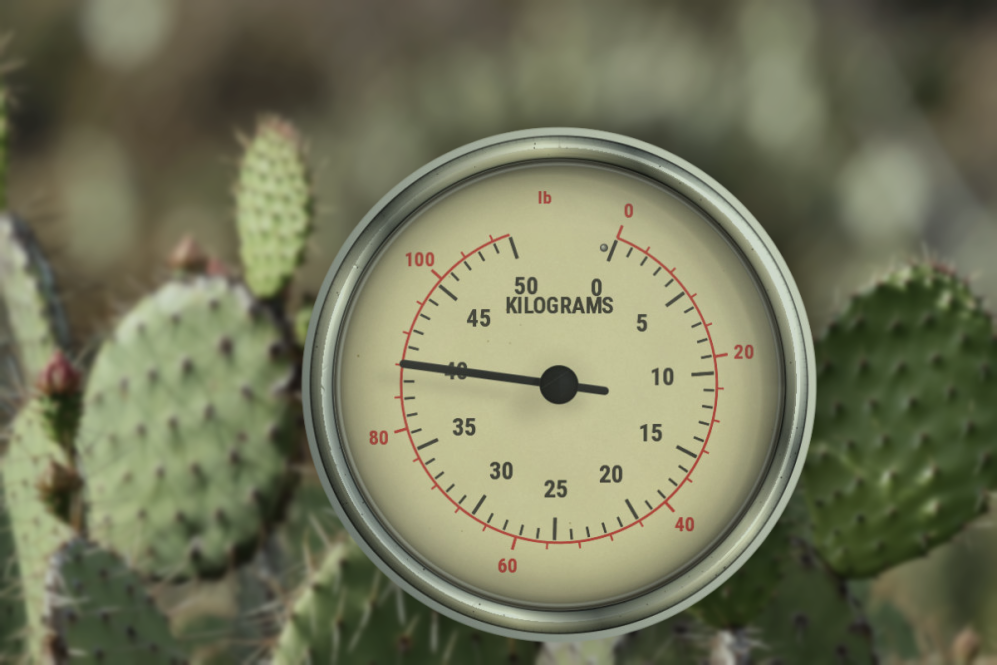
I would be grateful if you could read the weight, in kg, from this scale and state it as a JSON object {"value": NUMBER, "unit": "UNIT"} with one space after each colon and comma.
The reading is {"value": 40, "unit": "kg"}
